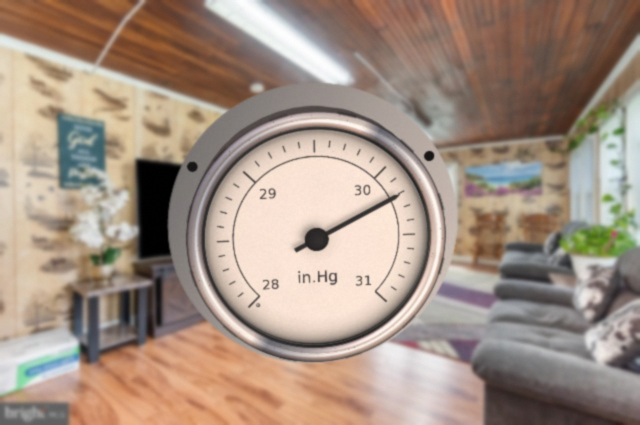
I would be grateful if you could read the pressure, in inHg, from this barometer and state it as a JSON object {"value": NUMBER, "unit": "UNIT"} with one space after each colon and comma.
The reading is {"value": 30.2, "unit": "inHg"}
